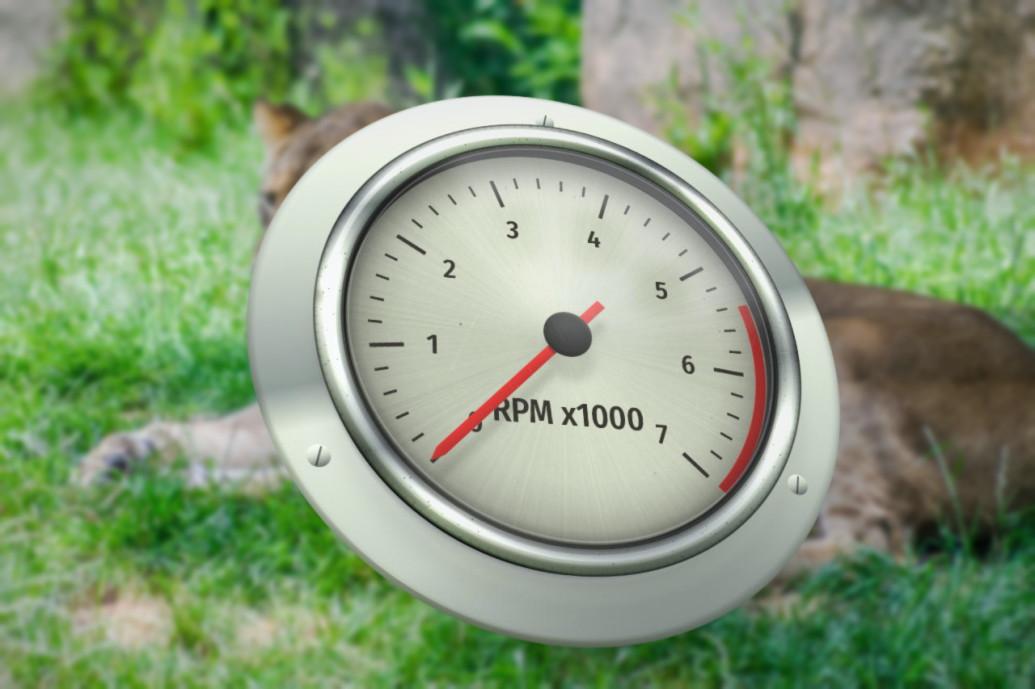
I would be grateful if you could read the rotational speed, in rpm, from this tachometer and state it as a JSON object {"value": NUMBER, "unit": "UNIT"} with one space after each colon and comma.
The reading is {"value": 0, "unit": "rpm"}
